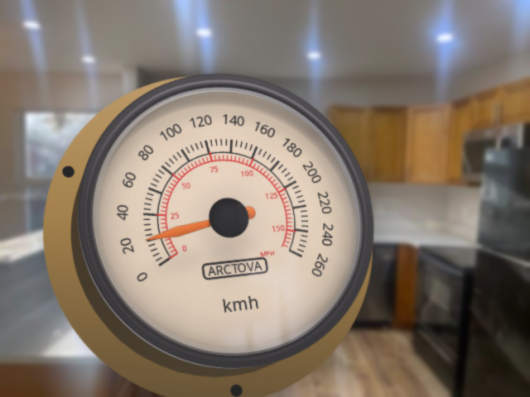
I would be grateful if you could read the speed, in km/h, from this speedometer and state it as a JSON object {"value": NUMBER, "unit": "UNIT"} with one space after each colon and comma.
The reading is {"value": 20, "unit": "km/h"}
